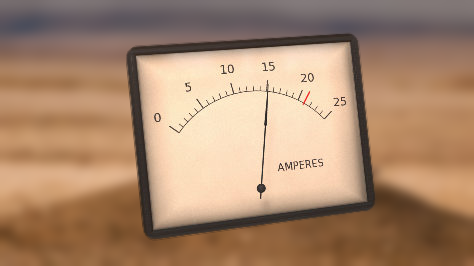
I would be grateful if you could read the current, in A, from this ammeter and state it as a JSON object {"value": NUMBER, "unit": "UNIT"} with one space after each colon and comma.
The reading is {"value": 15, "unit": "A"}
